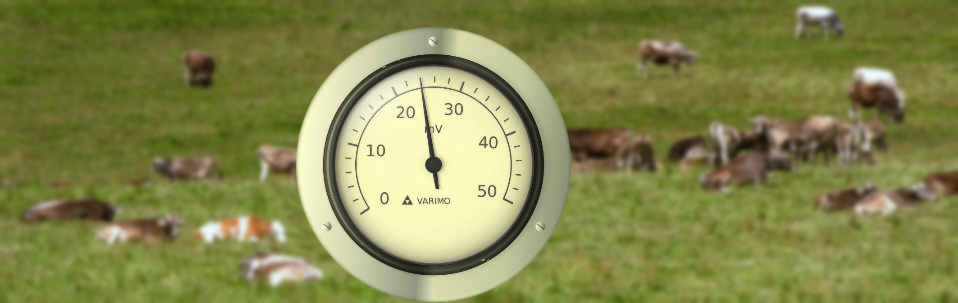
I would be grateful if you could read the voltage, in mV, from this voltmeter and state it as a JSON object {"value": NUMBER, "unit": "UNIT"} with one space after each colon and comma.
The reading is {"value": 24, "unit": "mV"}
